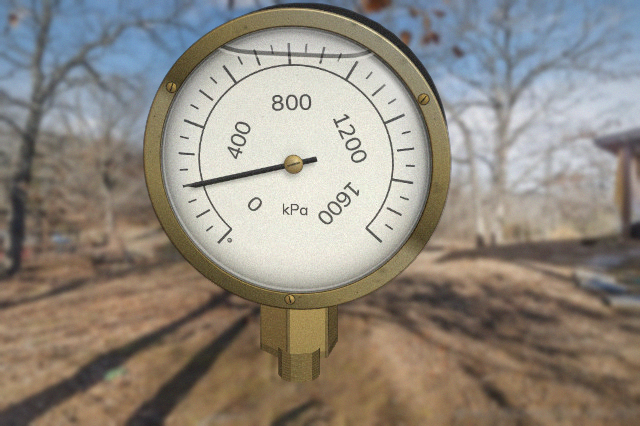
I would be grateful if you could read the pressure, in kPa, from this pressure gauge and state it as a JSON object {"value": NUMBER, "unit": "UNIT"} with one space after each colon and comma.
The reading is {"value": 200, "unit": "kPa"}
